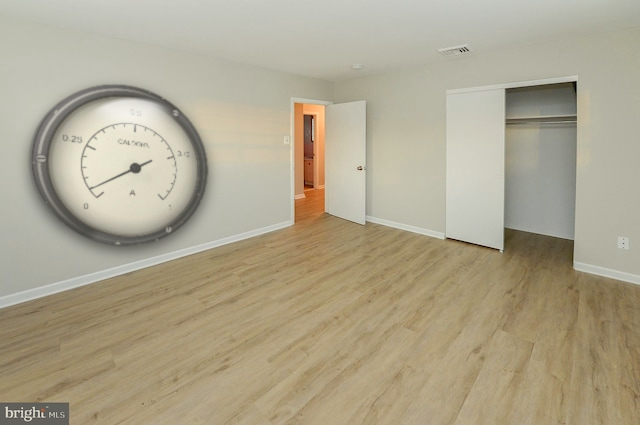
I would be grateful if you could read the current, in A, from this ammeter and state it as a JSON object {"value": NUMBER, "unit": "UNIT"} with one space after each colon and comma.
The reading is {"value": 0.05, "unit": "A"}
